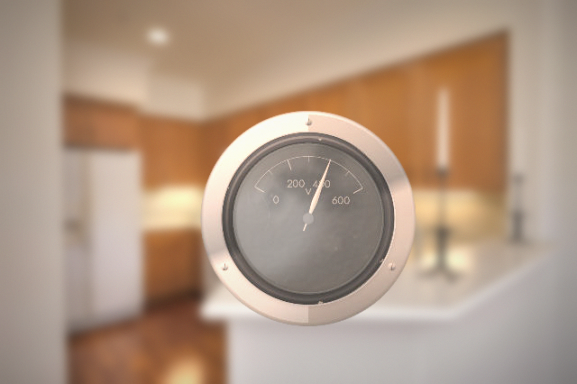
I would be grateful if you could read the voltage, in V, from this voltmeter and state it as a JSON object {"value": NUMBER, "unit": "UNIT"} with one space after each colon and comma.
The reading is {"value": 400, "unit": "V"}
